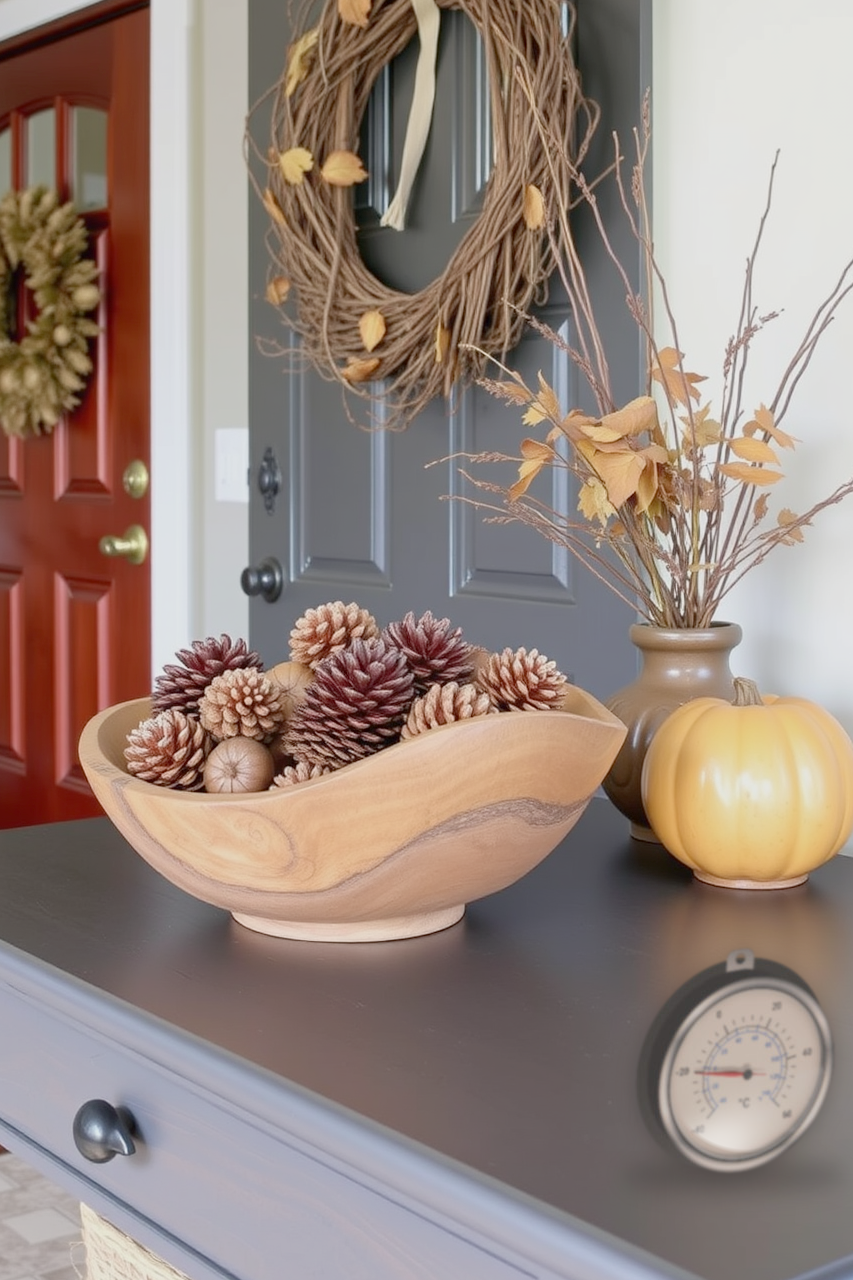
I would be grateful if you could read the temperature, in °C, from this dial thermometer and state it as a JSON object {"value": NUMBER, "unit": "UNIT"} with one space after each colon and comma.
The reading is {"value": -20, "unit": "°C"}
